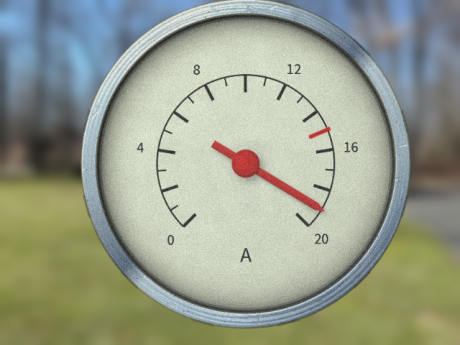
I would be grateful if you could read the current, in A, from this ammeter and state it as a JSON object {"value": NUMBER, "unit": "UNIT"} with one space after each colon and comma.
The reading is {"value": 19, "unit": "A"}
